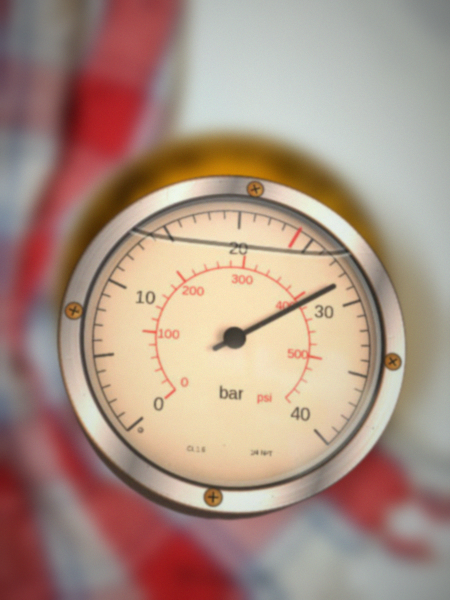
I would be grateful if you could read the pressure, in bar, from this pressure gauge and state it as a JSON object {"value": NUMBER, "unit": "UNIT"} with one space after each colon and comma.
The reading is {"value": 28.5, "unit": "bar"}
